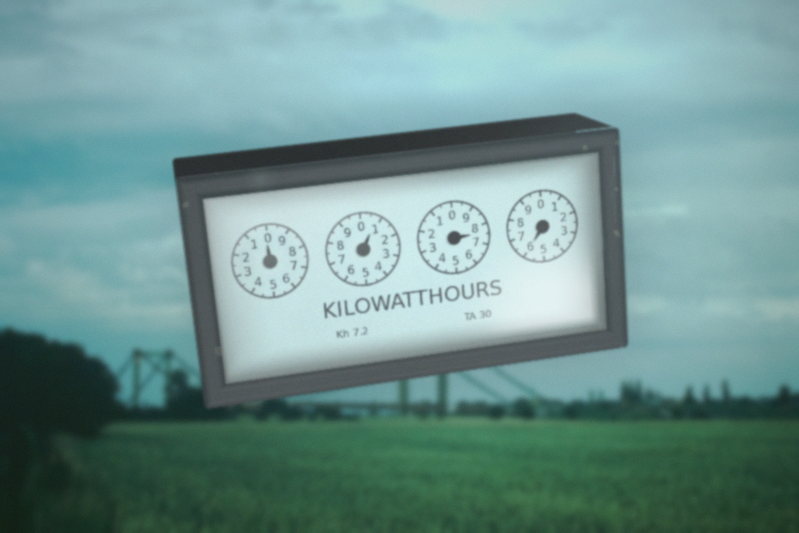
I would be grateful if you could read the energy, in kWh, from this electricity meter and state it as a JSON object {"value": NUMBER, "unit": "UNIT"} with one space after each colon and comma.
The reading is {"value": 76, "unit": "kWh"}
